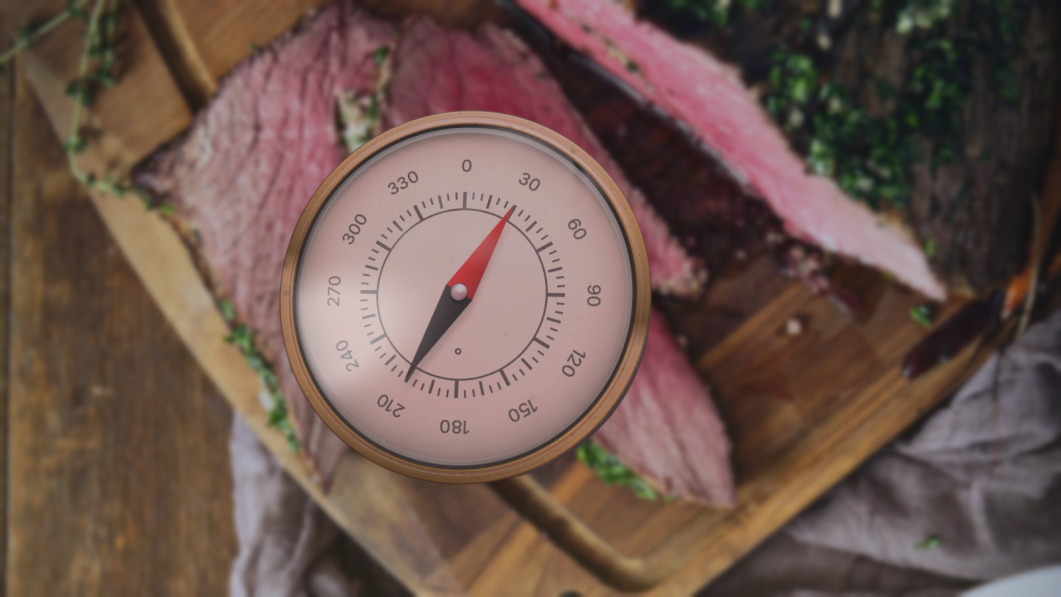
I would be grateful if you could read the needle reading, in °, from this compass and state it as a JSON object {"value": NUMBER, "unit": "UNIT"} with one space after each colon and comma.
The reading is {"value": 30, "unit": "°"}
